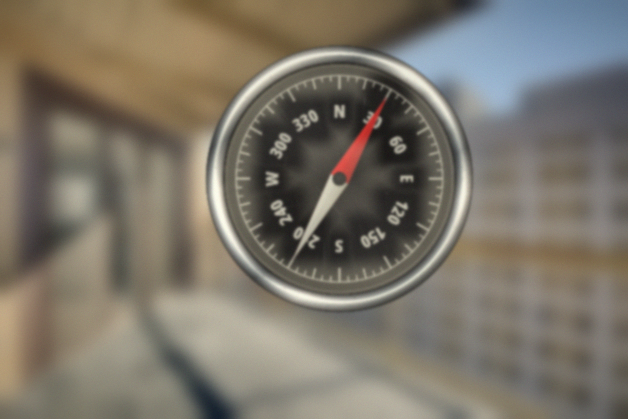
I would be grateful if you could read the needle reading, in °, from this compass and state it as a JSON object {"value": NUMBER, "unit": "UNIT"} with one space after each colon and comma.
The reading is {"value": 30, "unit": "°"}
